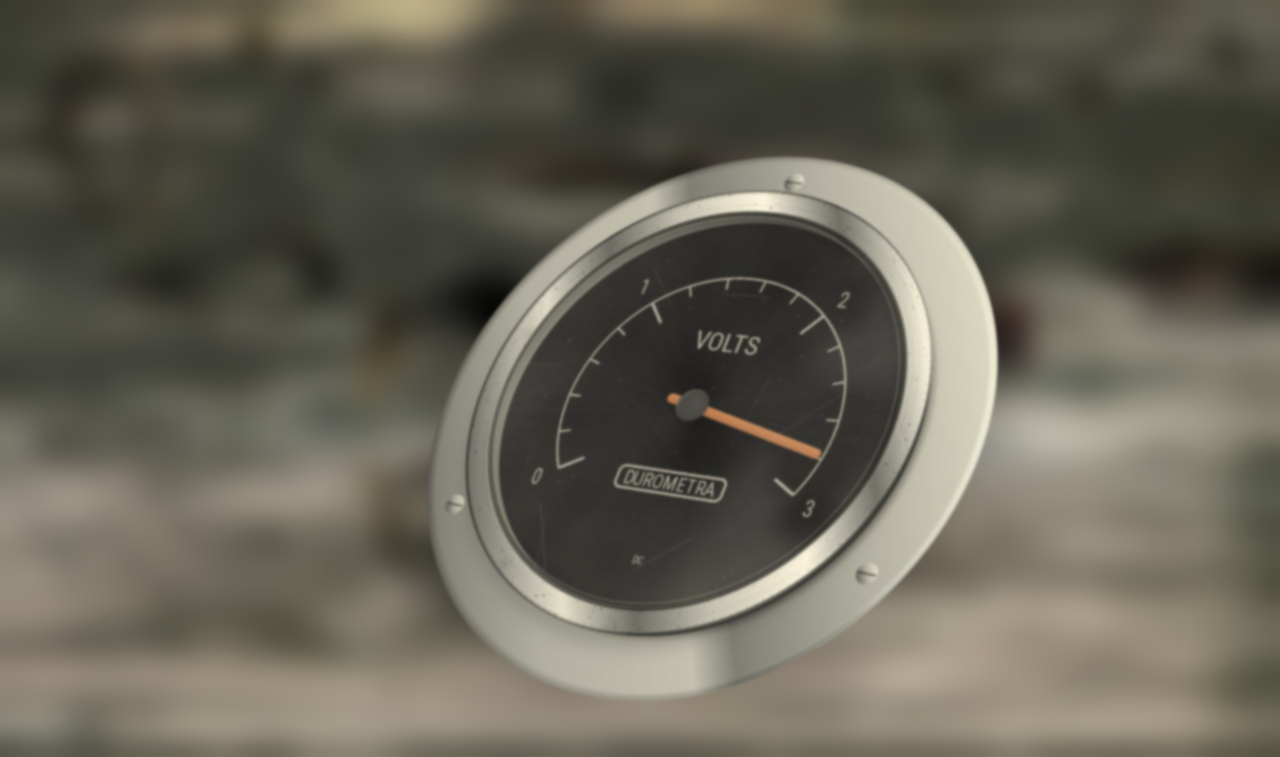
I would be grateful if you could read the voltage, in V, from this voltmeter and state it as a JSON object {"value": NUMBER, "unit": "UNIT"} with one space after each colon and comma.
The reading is {"value": 2.8, "unit": "V"}
